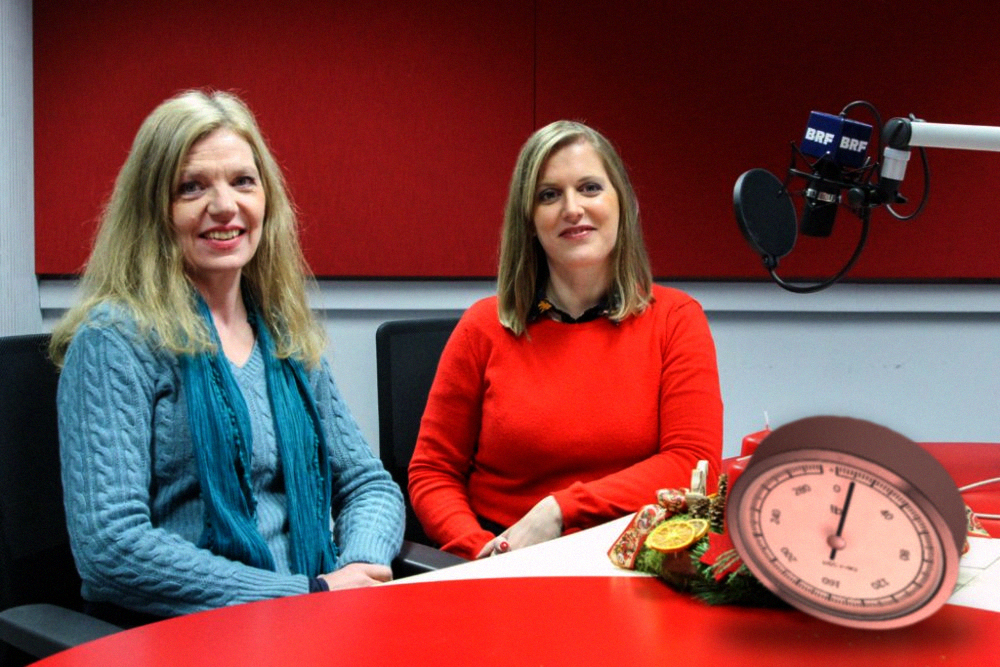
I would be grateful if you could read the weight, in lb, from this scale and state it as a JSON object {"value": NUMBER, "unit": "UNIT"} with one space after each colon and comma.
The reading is {"value": 10, "unit": "lb"}
